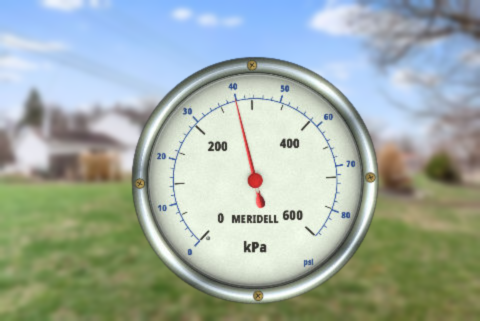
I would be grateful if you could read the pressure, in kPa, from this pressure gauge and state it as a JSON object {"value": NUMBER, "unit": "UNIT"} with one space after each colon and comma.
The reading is {"value": 275, "unit": "kPa"}
